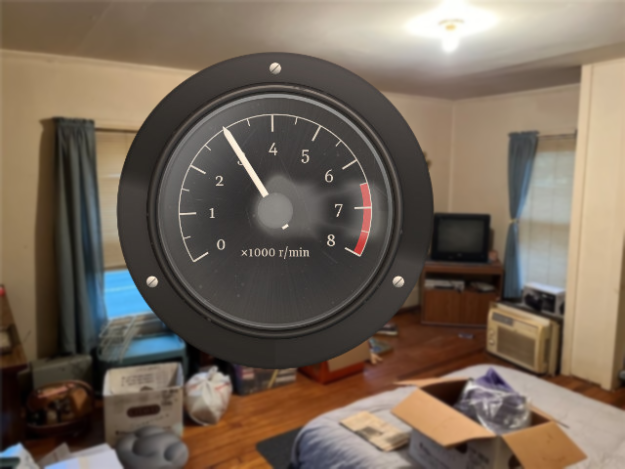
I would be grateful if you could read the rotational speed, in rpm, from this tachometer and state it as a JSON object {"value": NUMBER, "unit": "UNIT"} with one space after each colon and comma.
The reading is {"value": 3000, "unit": "rpm"}
